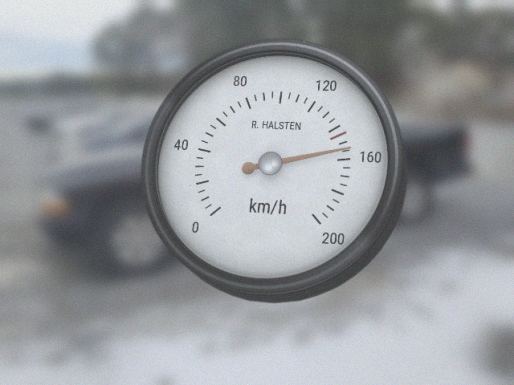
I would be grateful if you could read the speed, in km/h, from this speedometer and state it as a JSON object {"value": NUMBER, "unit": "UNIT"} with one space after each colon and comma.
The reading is {"value": 155, "unit": "km/h"}
